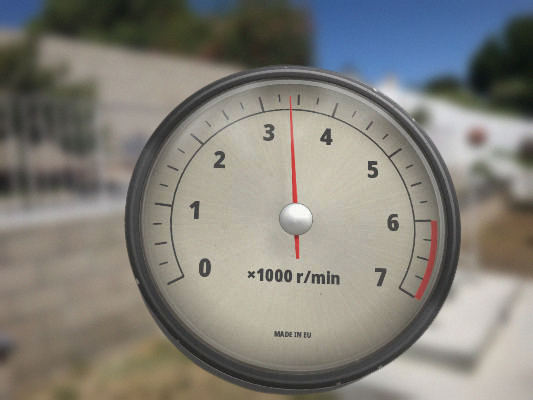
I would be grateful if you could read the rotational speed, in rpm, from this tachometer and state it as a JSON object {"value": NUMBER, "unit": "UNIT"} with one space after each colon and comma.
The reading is {"value": 3375, "unit": "rpm"}
